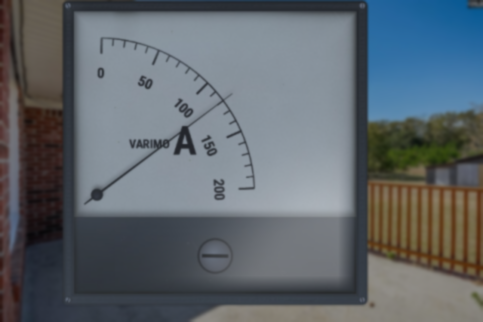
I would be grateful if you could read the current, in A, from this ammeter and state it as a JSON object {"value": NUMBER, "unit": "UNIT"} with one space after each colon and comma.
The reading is {"value": 120, "unit": "A"}
